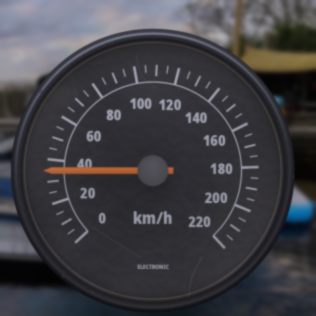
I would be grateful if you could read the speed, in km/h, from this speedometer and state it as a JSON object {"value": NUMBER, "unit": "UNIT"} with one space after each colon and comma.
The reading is {"value": 35, "unit": "km/h"}
